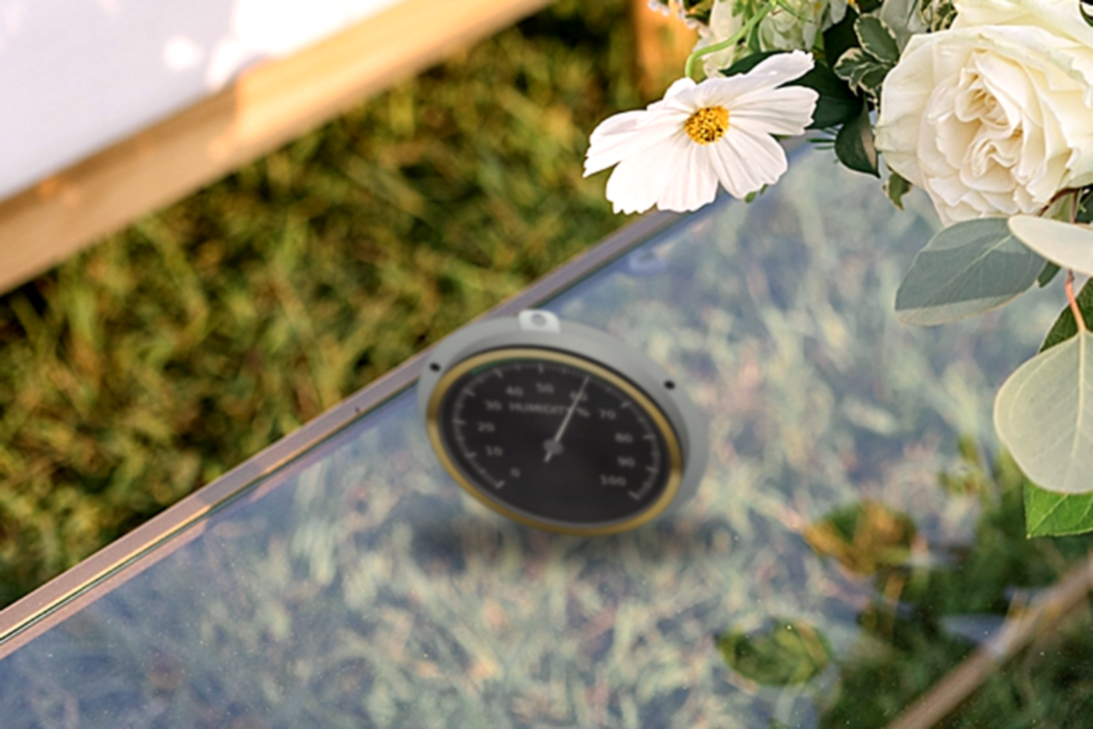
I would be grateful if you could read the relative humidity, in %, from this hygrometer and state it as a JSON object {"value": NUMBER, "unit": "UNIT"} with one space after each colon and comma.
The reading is {"value": 60, "unit": "%"}
